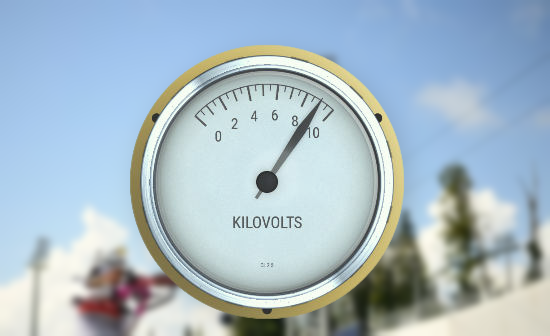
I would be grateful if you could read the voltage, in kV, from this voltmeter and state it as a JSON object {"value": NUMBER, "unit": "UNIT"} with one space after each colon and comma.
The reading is {"value": 9, "unit": "kV"}
